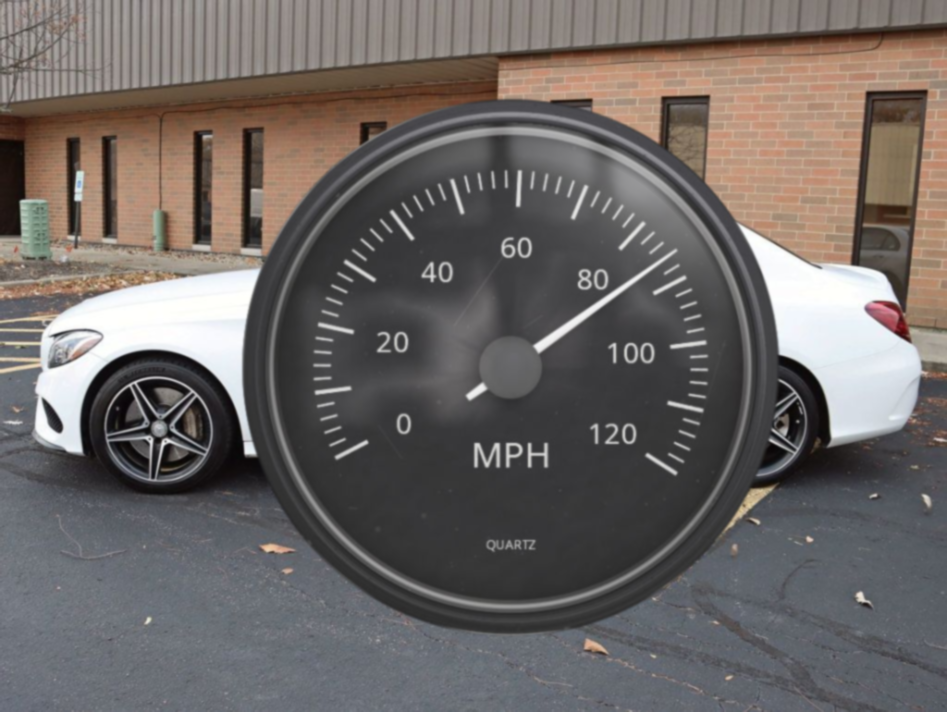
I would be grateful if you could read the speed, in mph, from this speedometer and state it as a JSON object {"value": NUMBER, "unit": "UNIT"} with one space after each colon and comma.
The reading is {"value": 86, "unit": "mph"}
